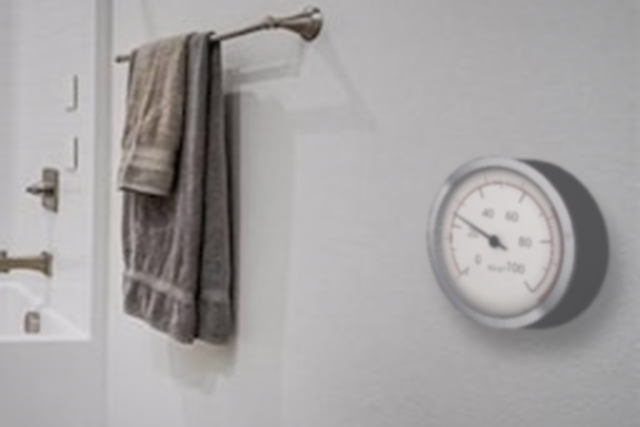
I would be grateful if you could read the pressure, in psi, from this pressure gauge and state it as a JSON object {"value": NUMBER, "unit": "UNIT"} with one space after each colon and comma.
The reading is {"value": 25, "unit": "psi"}
